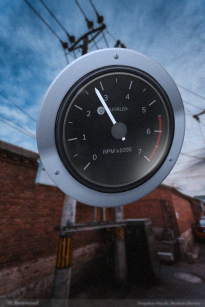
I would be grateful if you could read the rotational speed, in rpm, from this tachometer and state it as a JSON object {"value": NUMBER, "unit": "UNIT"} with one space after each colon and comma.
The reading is {"value": 2750, "unit": "rpm"}
